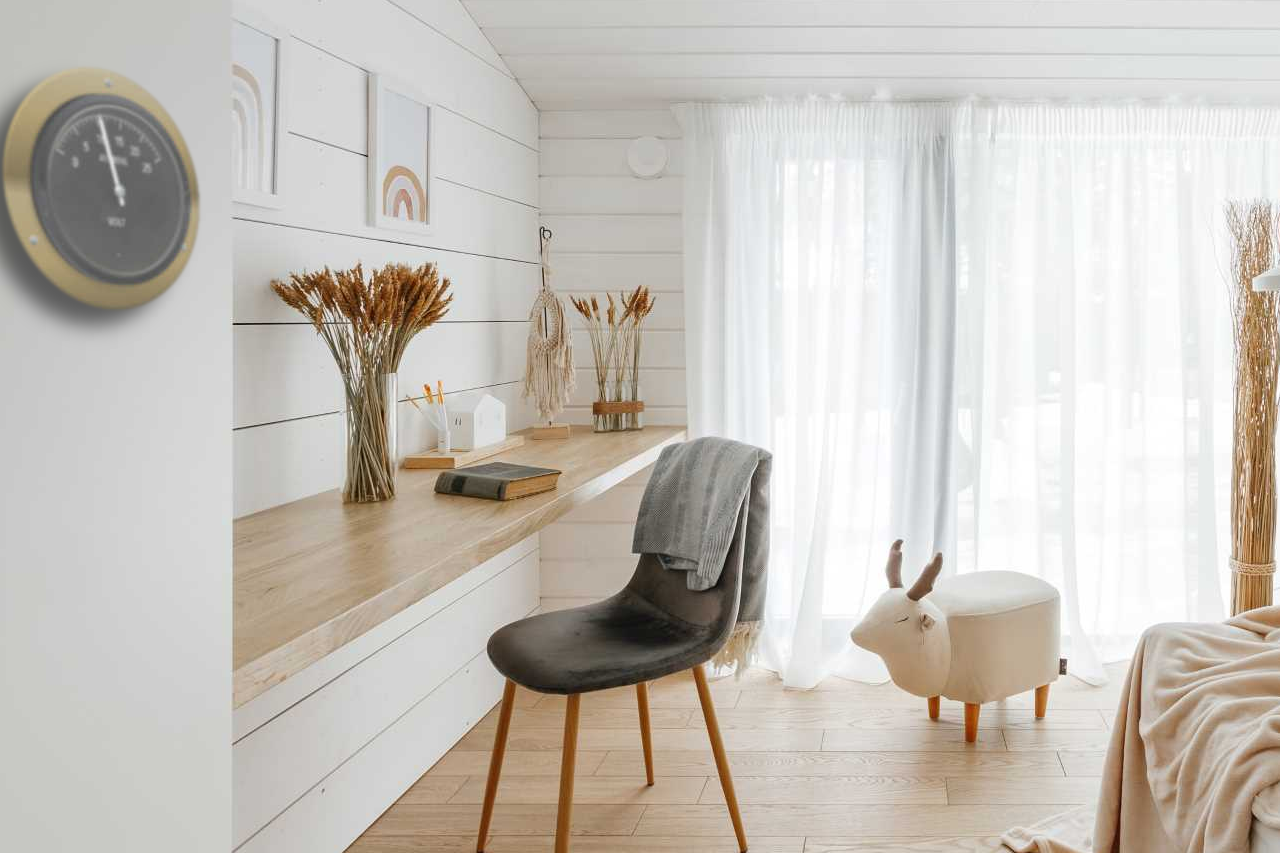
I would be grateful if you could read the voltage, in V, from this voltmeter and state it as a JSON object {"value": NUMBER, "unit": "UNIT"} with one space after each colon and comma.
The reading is {"value": 10, "unit": "V"}
